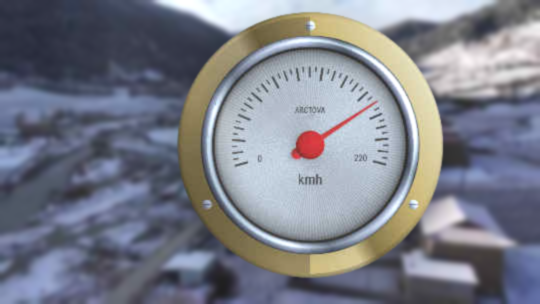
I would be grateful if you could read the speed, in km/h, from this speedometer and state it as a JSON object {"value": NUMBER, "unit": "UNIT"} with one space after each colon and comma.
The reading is {"value": 170, "unit": "km/h"}
